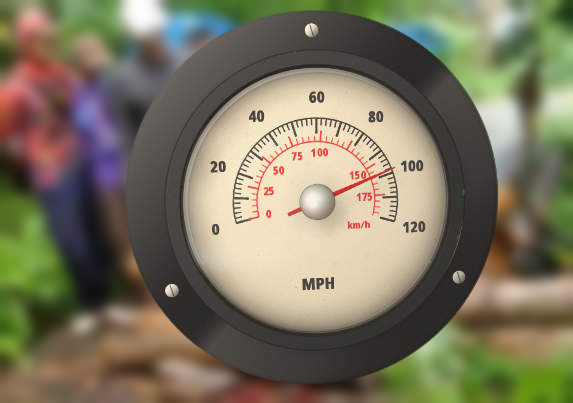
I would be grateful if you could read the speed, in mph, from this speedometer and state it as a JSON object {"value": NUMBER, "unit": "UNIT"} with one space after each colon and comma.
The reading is {"value": 98, "unit": "mph"}
